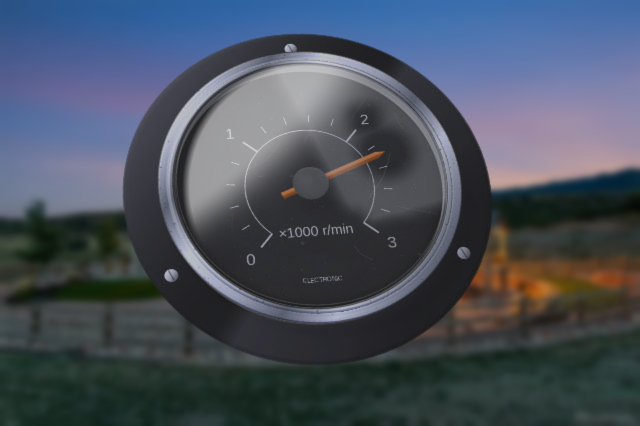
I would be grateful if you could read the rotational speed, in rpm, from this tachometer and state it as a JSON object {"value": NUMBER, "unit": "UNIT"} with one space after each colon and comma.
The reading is {"value": 2300, "unit": "rpm"}
